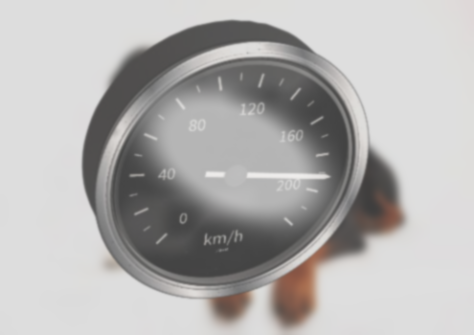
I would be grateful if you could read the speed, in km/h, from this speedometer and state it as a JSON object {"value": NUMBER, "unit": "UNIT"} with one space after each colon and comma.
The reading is {"value": 190, "unit": "km/h"}
